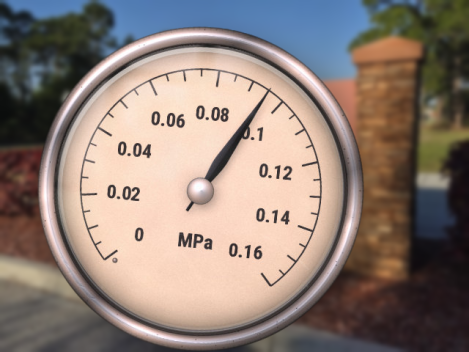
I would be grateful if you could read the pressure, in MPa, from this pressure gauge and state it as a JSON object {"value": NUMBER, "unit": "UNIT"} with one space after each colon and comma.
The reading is {"value": 0.095, "unit": "MPa"}
